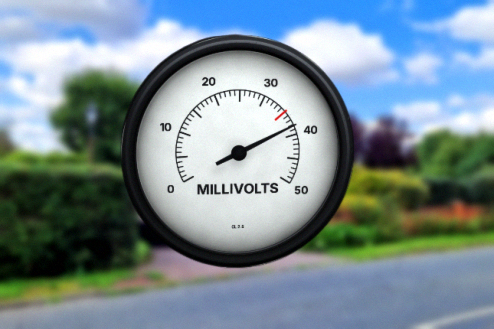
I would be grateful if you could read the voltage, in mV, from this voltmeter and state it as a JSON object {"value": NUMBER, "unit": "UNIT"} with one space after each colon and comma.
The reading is {"value": 38, "unit": "mV"}
